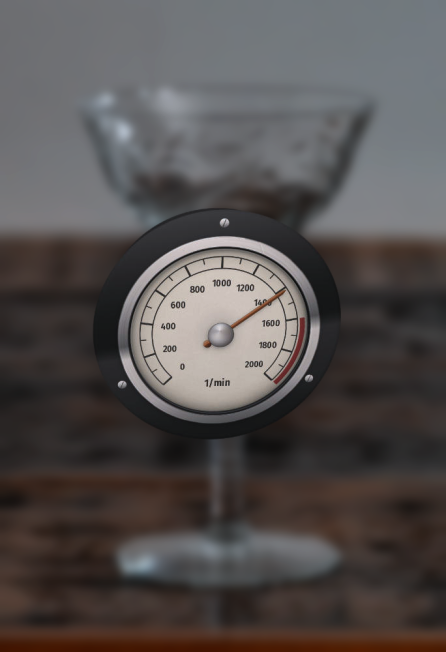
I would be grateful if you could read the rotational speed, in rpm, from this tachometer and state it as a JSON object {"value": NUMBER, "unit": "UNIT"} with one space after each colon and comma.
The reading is {"value": 1400, "unit": "rpm"}
